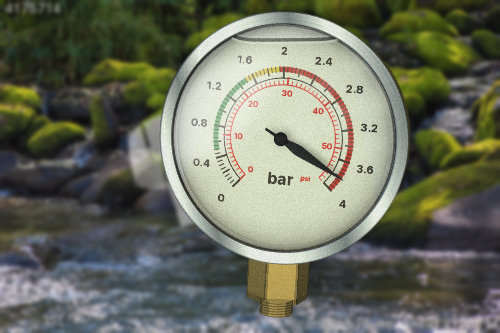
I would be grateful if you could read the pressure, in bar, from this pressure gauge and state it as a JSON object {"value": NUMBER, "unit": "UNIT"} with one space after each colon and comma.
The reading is {"value": 3.8, "unit": "bar"}
